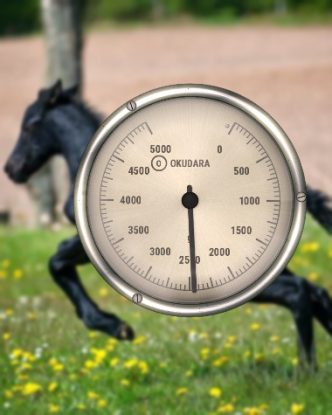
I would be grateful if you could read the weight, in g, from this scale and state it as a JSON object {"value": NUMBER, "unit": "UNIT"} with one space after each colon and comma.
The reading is {"value": 2450, "unit": "g"}
